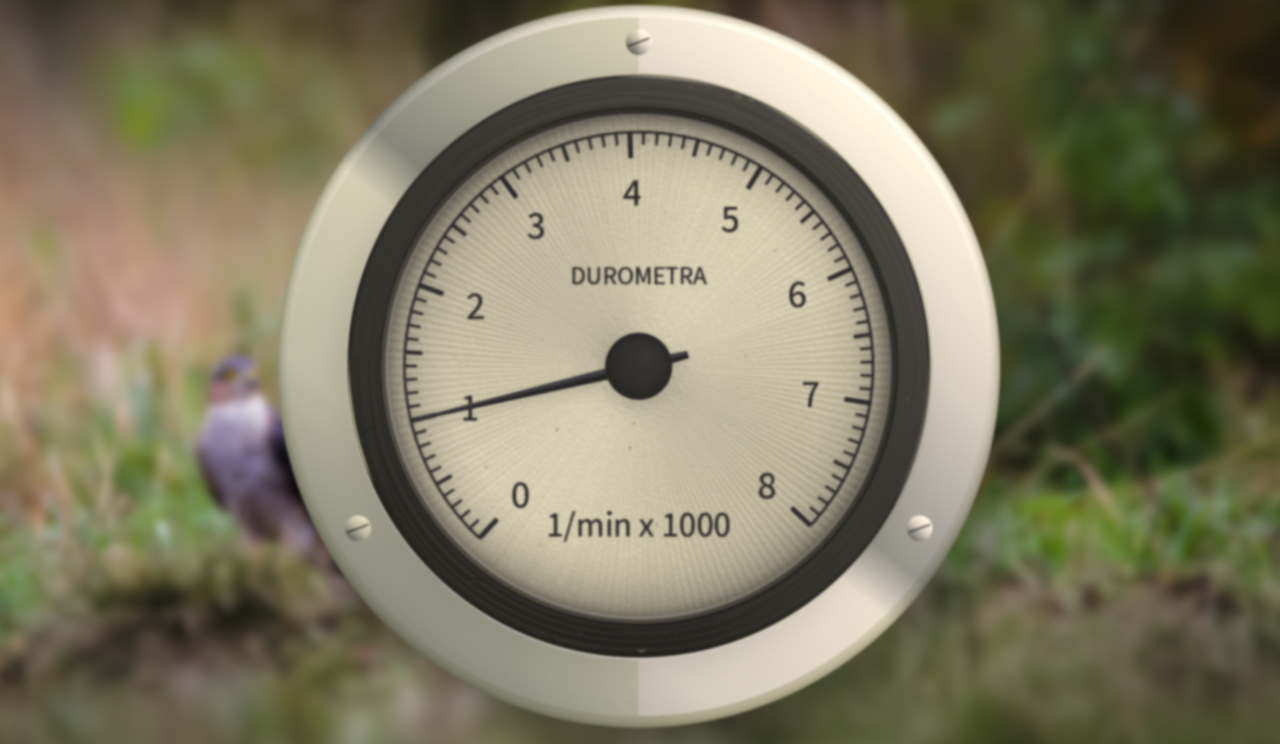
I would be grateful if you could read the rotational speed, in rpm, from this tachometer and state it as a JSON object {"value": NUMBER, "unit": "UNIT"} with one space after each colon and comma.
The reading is {"value": 1000, "unit": "rpm"}
